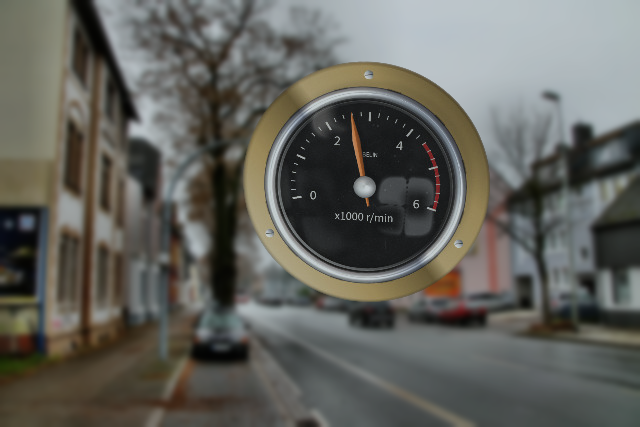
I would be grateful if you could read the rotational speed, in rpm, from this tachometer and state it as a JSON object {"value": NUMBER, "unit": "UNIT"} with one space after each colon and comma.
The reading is {"value": 2600, "unit": "rpm"}
